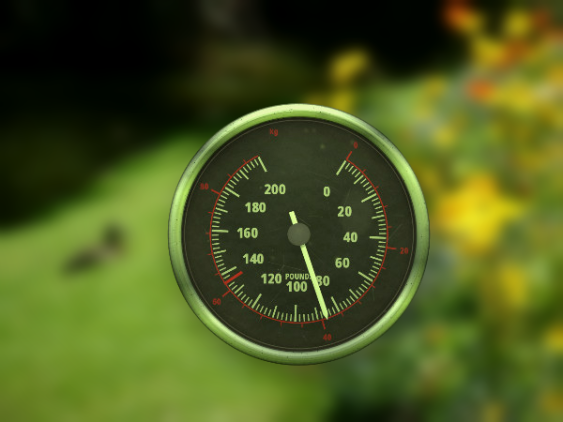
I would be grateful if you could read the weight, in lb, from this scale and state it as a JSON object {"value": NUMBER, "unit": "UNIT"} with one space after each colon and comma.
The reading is {"value": 86, "unit": "lb"}
